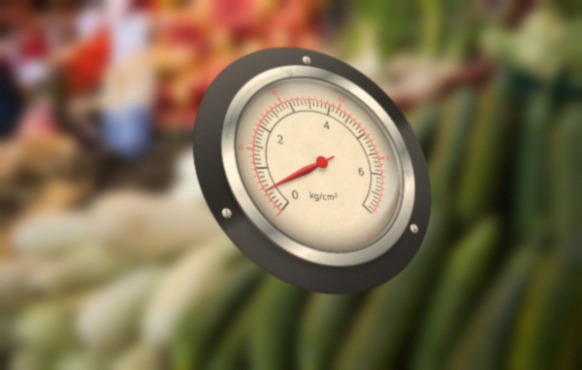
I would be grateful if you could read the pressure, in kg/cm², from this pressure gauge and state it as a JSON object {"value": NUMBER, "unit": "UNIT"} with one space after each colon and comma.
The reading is {"value": 0.5, "unit": "kg/cm²"}
